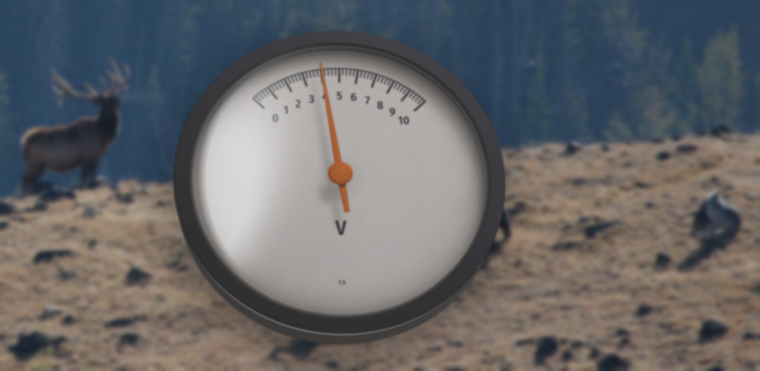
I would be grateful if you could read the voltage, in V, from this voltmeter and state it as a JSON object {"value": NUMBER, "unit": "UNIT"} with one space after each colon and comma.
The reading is {"value": 4, "unit": "V"}
